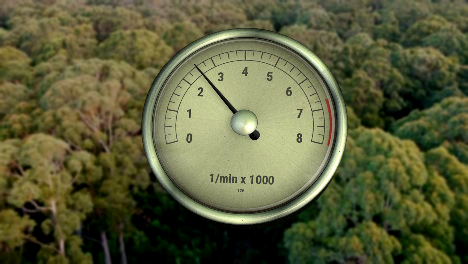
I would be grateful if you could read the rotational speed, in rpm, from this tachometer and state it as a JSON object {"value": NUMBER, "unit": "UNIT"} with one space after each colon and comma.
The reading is {"value": 2500, "unit": "rpm"}
